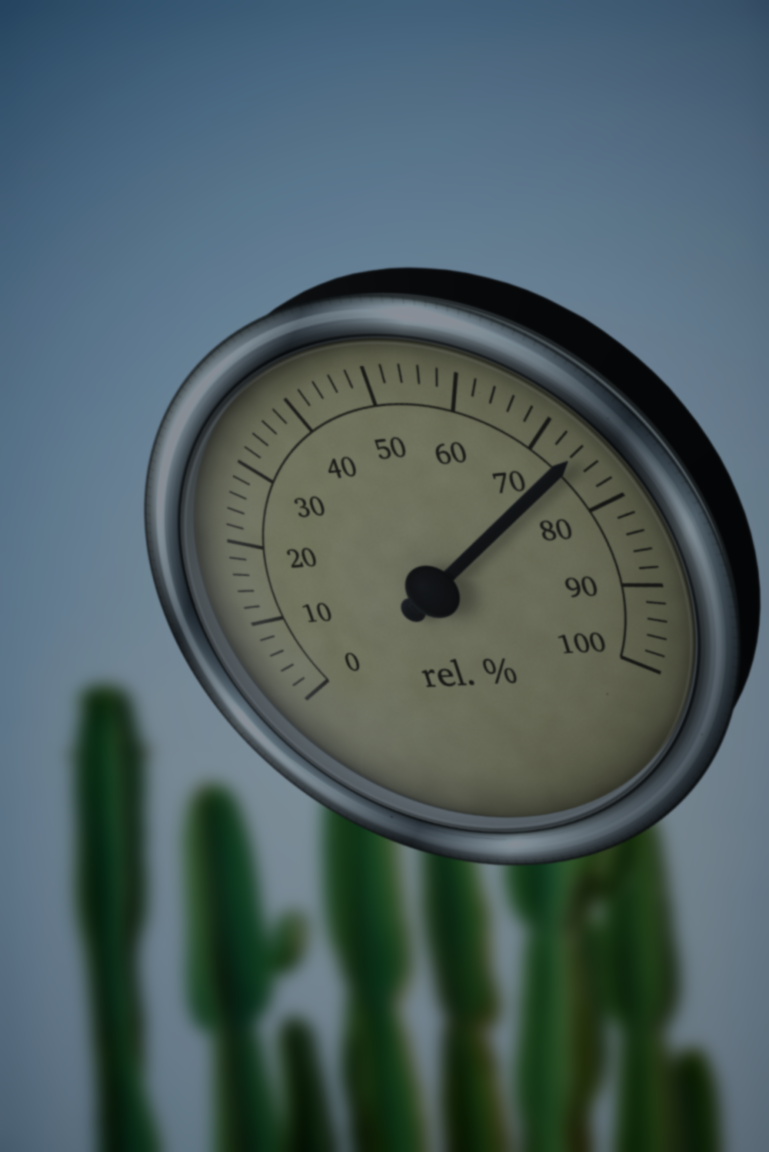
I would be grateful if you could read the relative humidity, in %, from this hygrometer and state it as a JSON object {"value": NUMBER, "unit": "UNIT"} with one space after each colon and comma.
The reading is {"value": 74, "unit": "%"}
